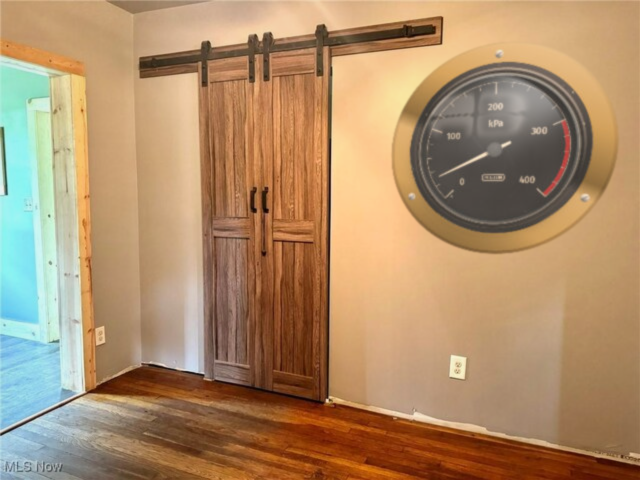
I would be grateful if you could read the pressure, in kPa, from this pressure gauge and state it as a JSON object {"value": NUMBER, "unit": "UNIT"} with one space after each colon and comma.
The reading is {"value": 30, "unit": "kPa"}
